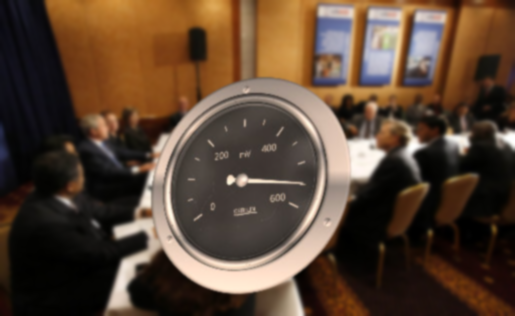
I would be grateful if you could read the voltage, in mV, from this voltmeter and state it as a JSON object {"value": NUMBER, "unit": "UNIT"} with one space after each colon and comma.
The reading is {"value": 550, "unit": "mV"}
